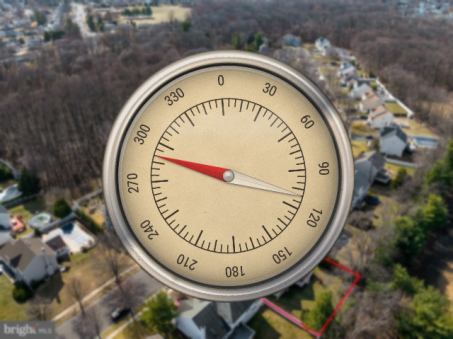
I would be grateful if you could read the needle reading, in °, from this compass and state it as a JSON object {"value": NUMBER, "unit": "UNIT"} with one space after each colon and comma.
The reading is {"value": 290, "unit": "°"}
